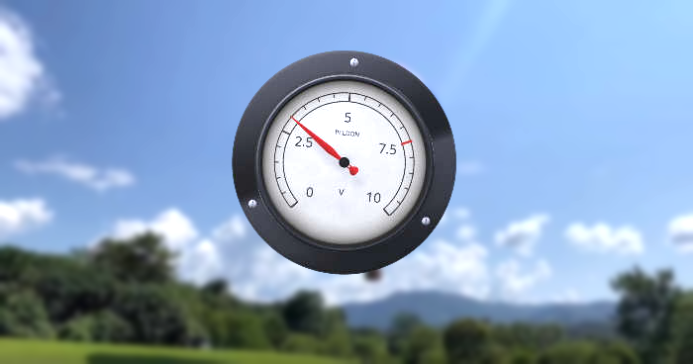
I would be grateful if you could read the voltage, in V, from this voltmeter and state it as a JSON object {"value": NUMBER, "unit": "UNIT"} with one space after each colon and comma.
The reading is {"value": 3, "unit": "V"}
